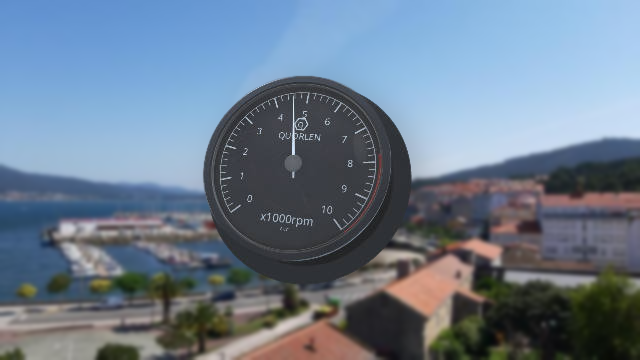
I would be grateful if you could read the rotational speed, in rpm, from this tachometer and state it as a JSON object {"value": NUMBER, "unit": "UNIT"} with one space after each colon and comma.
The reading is {"value": 4600, "unit": "rpm"}
